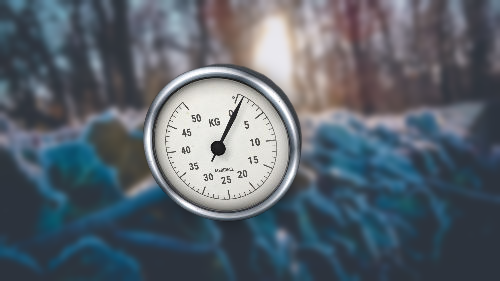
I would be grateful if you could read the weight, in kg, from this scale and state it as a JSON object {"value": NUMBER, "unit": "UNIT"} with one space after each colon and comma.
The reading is {"value": 1, "unit": "kg"}
